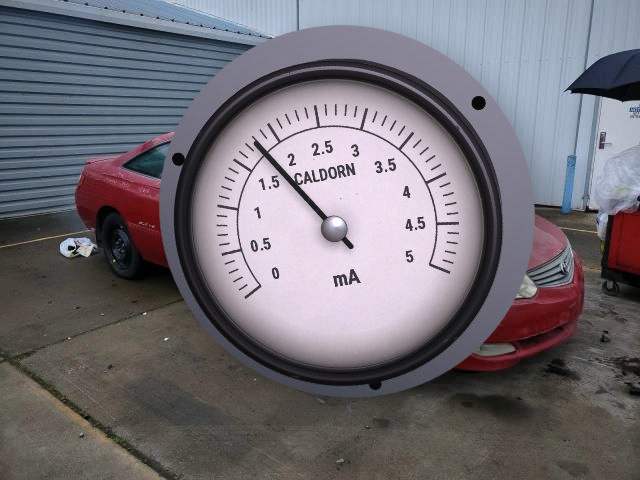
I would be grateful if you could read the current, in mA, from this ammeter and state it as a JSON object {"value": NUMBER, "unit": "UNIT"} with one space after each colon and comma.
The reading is {"value": 1.8, "unit": "mA"}
